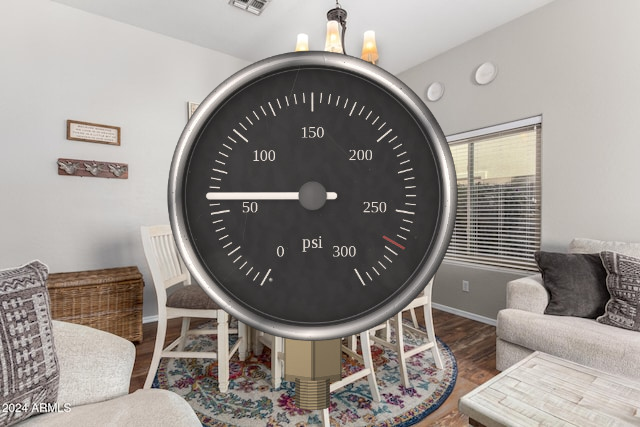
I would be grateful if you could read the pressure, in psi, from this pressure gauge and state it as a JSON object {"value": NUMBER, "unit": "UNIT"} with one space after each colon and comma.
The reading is {"value": 60, "unit": "psi"}
